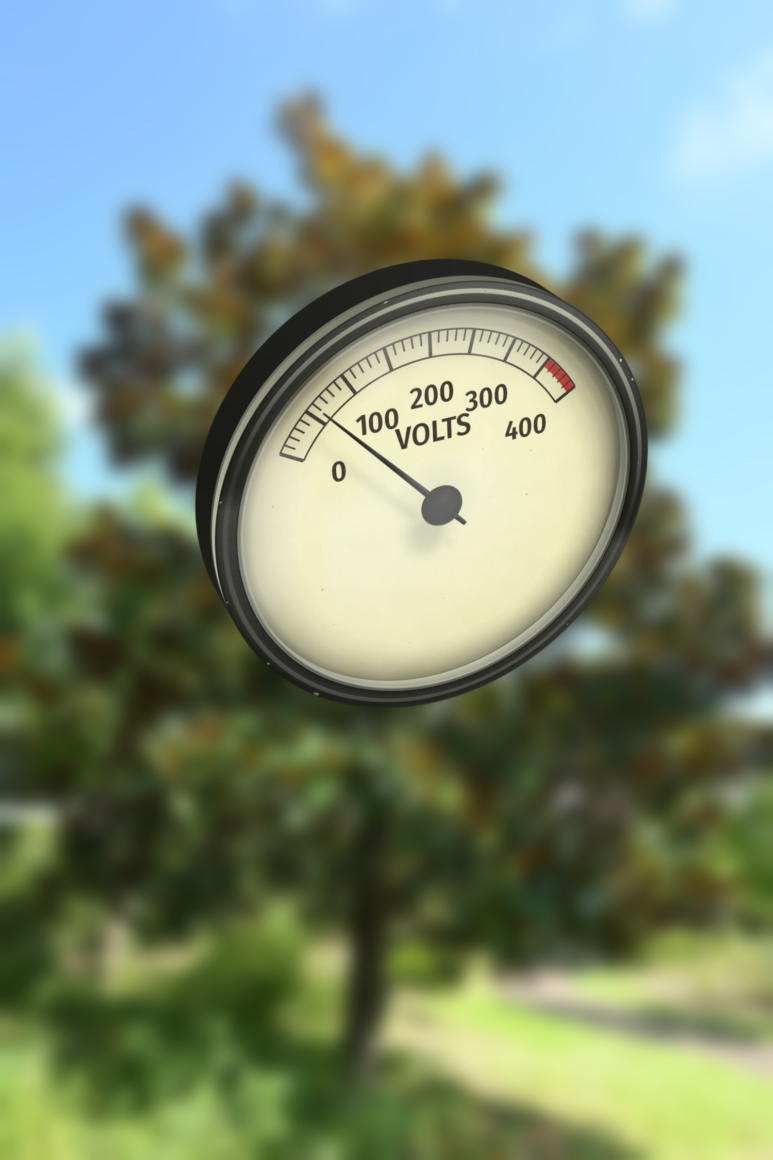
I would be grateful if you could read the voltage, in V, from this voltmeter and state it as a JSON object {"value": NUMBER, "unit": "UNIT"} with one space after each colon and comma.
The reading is {"value": 60, "unit": "V"}
